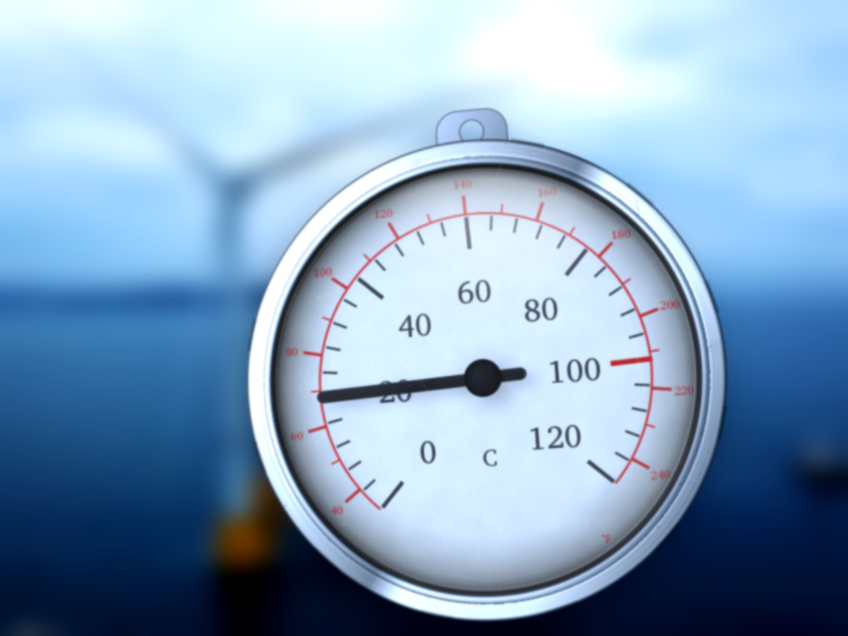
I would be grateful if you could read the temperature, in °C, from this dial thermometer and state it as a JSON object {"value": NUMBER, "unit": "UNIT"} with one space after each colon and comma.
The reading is {"value": 20, "unit": "°C"}
